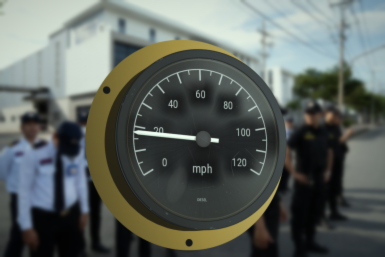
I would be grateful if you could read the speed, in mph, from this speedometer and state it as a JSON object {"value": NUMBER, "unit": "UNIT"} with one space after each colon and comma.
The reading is {"value": 17.5, "unit": "mph"}
